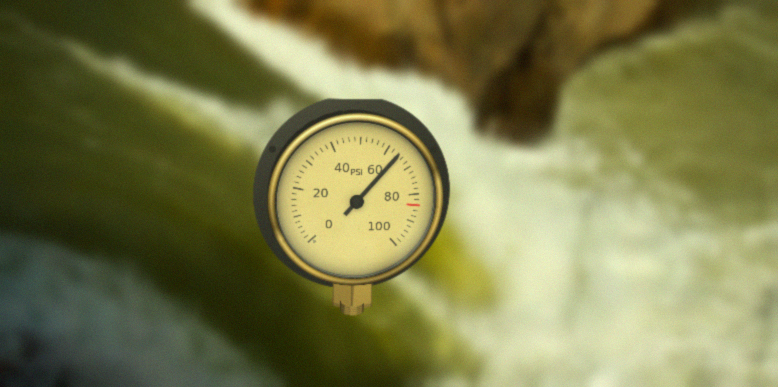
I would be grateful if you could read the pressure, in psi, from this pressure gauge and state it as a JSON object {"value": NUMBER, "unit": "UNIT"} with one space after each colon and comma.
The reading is {"value": 64, "unit": "psi"}
